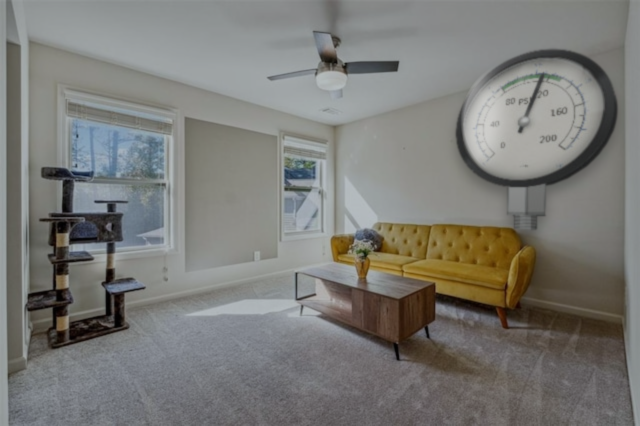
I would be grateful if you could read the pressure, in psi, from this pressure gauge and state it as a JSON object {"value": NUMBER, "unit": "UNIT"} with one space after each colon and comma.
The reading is {"value": 115, "unit": "psi"}
